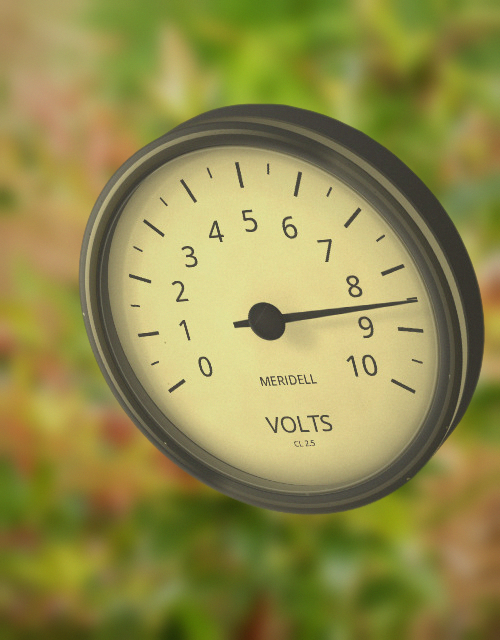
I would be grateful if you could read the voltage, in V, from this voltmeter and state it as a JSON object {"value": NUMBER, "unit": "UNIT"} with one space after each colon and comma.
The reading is {"value": 8.5, "unit": "V"}
